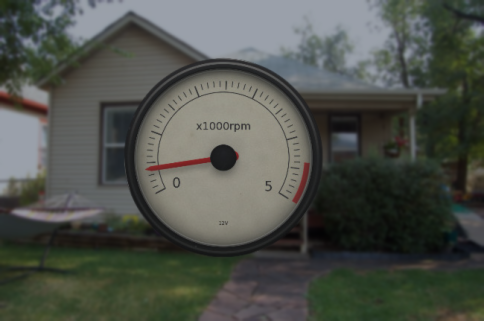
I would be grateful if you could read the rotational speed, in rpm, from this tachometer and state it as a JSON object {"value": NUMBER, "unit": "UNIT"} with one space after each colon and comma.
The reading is {"value": 400, "unit": "rpm"}
